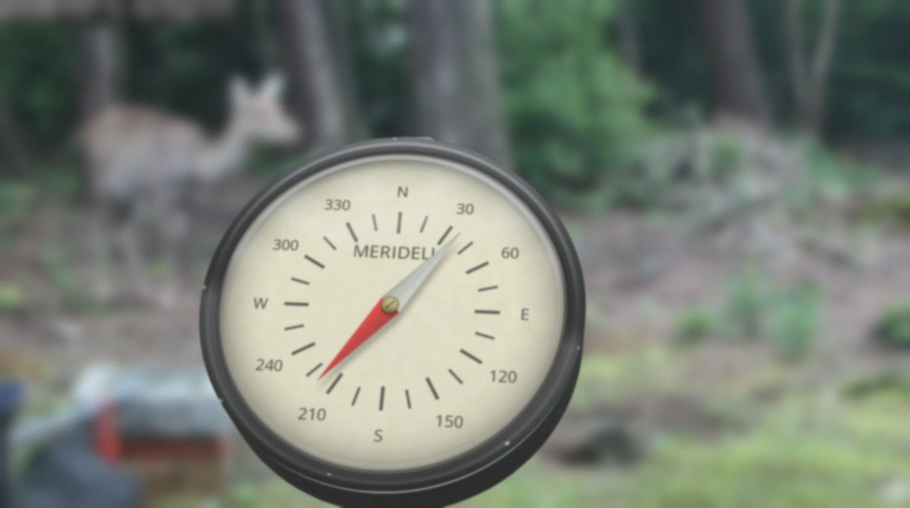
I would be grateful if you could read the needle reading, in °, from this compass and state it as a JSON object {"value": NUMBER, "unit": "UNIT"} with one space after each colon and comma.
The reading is {"value": 217.5, "unit": "°"}
